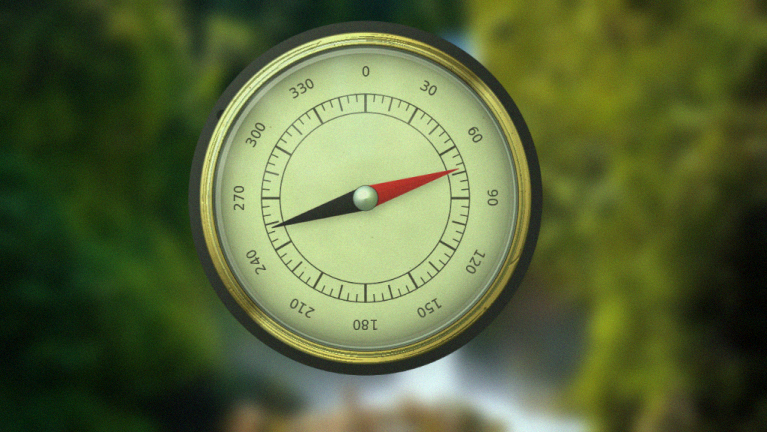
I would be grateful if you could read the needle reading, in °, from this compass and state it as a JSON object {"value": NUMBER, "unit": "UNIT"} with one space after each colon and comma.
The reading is {"value": 72.5, "unit": "°"}
